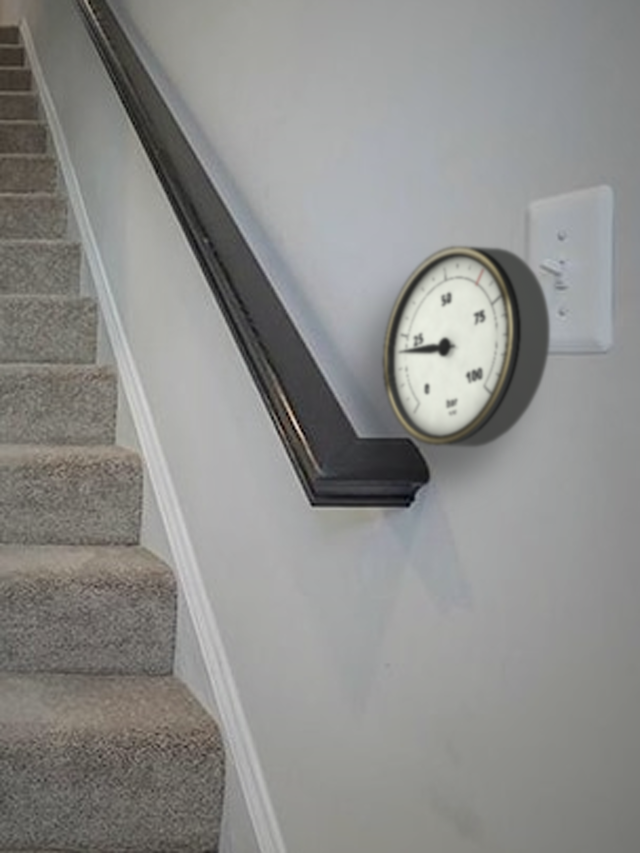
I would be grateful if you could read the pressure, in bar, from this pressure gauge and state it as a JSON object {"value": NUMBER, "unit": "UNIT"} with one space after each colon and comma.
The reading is {"value": 20, "unit": "bar"}
